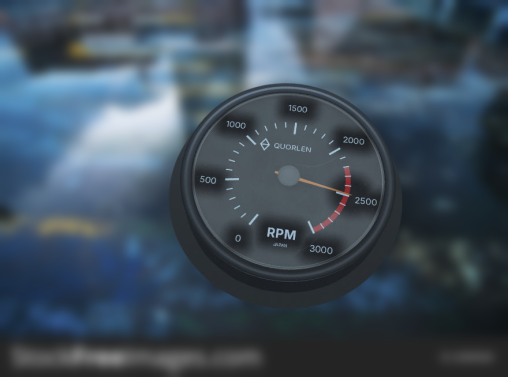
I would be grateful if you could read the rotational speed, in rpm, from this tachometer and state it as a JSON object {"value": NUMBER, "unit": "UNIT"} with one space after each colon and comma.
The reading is {"value": 2500, "unit": "rpm"}
